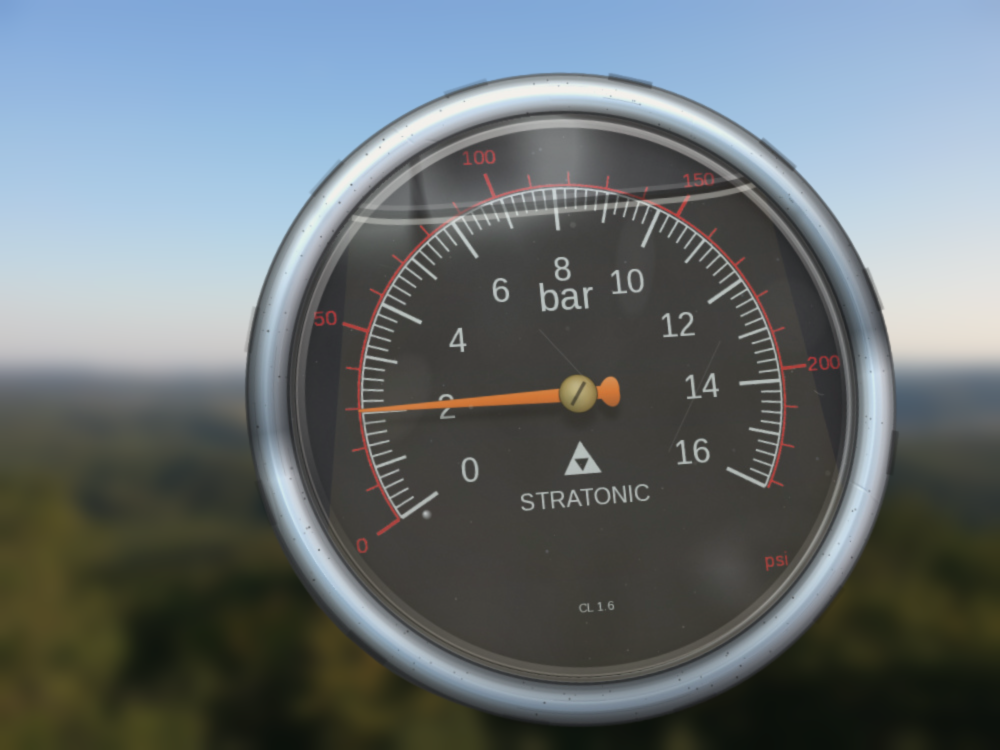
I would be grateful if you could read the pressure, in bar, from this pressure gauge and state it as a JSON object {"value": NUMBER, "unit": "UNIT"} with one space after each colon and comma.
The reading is {"value": 2, "unit": "bar"}
